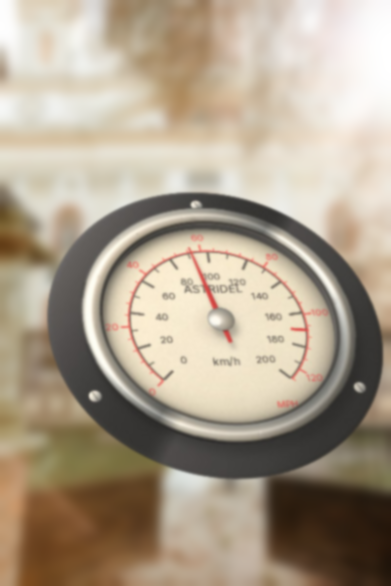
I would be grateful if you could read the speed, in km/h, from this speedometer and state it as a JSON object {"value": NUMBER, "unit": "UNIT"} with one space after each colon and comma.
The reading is {"value": 90, "unit": "km/h"}
